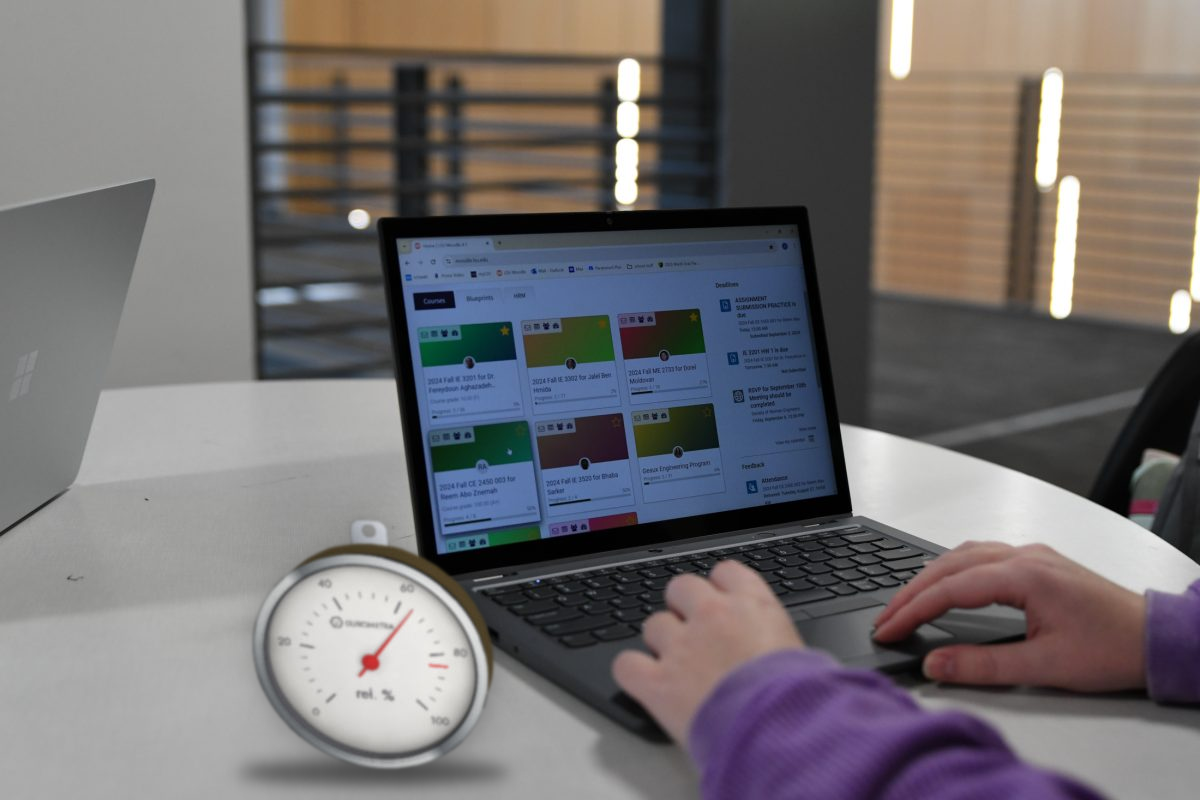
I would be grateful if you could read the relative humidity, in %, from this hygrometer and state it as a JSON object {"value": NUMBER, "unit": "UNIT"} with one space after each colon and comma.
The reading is {"value": 64, "unit": "%"}
